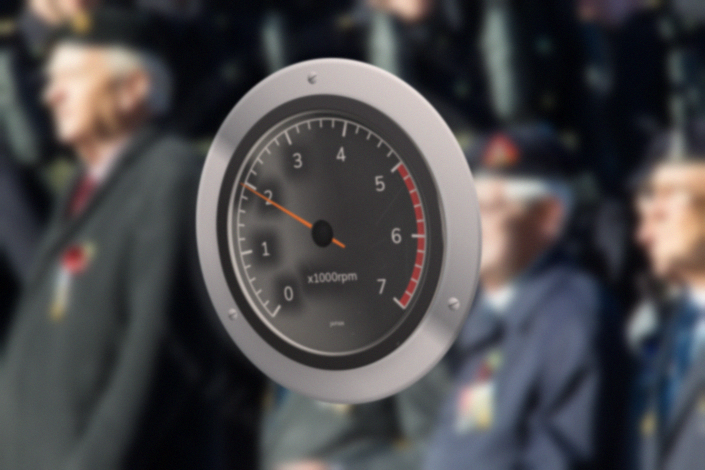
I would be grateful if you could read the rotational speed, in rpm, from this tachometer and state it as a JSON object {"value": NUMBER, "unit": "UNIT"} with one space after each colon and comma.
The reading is {"value": 2000, "unit": "rpm"}
